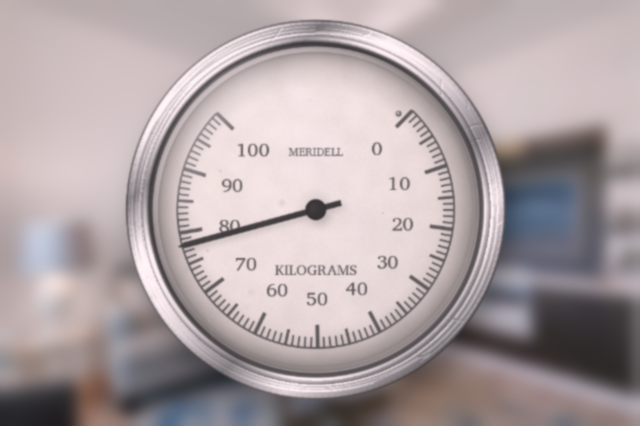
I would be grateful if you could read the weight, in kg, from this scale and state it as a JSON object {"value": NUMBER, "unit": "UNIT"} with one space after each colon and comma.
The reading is {"value": 78, "unit": "kg"}
